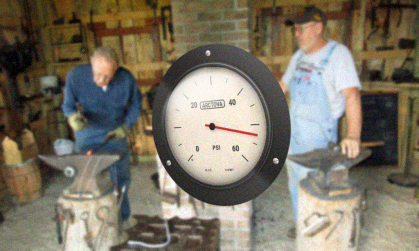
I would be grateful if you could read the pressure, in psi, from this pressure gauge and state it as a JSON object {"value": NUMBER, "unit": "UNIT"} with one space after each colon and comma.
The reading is {"value": 52.5, "unit": "psi"}
